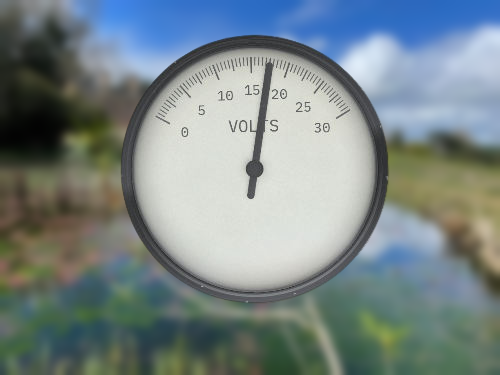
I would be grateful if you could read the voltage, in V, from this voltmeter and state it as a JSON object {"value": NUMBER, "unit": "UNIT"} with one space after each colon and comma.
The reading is {"value": 17.5, "unit": "V"}
